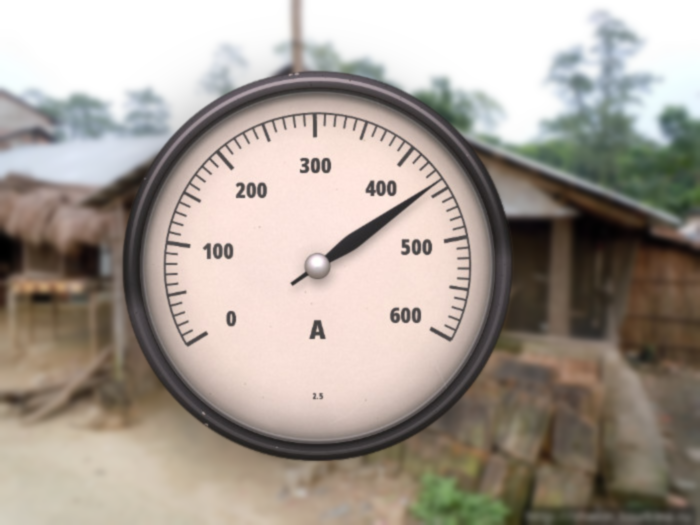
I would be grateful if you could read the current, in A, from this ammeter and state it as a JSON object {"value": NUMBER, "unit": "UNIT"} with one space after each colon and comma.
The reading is {"value": 440, "unit": "A"}
